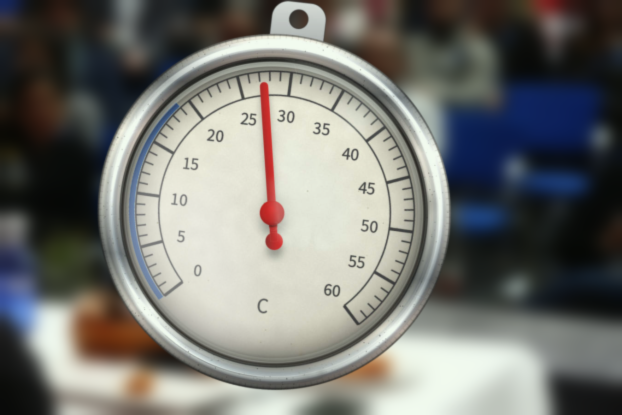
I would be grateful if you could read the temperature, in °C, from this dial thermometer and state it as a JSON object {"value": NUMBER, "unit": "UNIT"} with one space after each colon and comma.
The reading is {"value": 27.5, "unit": "°C"}
